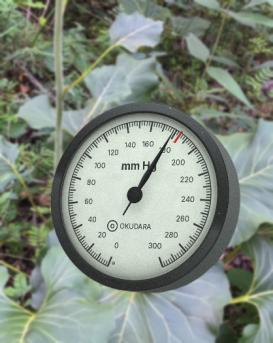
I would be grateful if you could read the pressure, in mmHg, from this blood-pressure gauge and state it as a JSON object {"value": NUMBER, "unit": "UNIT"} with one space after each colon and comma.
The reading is {"value": 180, "unit": "mmHg"}
